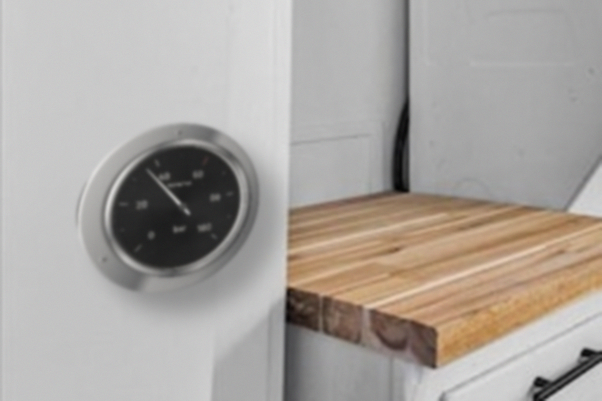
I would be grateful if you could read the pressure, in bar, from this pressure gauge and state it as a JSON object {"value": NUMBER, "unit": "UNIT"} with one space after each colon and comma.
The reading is {"value": 35, "unit": "bar"}
